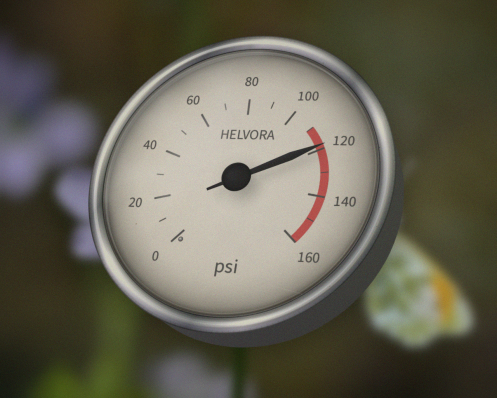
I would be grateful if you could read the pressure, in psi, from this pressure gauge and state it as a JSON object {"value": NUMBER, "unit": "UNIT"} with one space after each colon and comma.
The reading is {"value": 120, "unit": "psi"}
